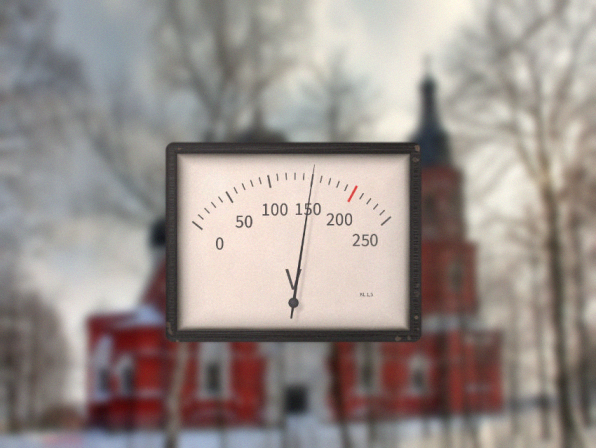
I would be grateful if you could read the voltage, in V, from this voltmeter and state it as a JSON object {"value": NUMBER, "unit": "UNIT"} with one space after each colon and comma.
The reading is {"value": 150, "unit": "V"}
